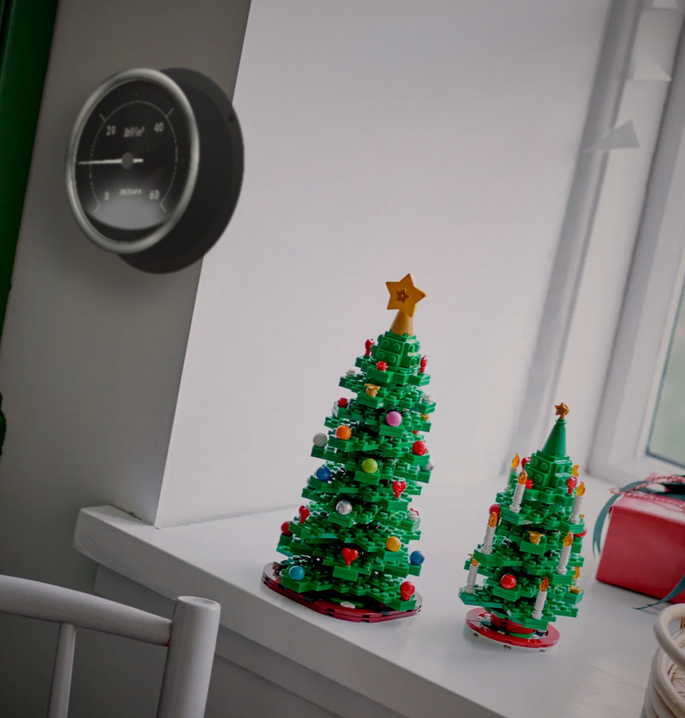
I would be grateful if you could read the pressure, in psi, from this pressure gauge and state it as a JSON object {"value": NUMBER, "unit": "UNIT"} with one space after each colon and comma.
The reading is {"value": 10, "unit": "psi"}
